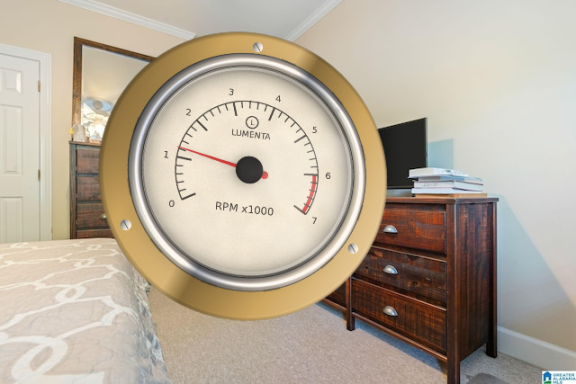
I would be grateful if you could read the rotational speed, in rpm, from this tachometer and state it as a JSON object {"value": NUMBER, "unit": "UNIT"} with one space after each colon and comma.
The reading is {"value": 1200, "unit": "rpm"}
